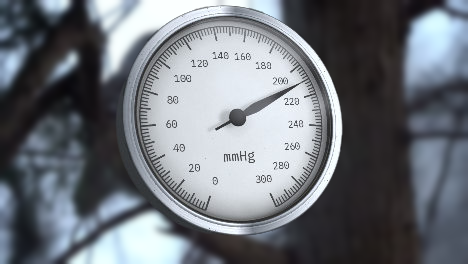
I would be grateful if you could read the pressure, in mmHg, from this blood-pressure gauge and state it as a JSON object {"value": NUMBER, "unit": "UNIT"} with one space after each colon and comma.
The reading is {"value": 210, "unit": "mmHg"}
